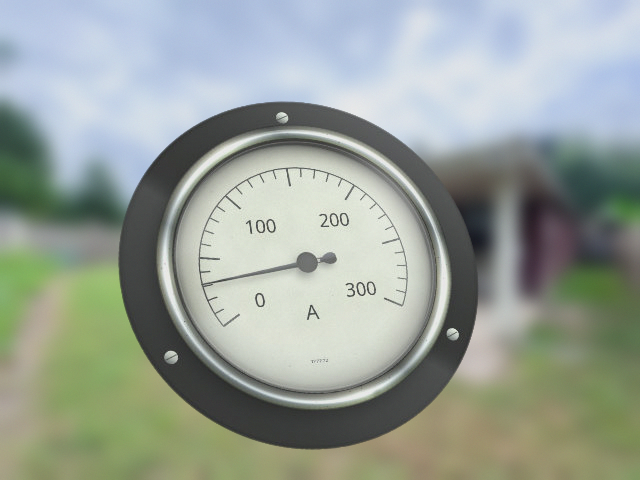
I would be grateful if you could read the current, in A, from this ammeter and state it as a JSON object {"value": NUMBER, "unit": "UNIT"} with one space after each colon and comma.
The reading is {"value": 30, "unit": "A"}
